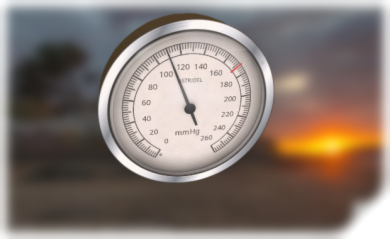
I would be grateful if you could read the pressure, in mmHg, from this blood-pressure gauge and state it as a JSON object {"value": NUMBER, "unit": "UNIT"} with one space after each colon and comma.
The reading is {"value": 110, "unit": "mmHg"}
